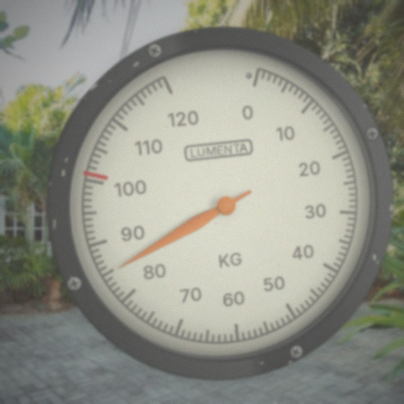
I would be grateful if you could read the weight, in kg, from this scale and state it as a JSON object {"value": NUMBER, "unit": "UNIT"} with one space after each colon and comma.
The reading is {"value": 85, "unit": "kg"}
